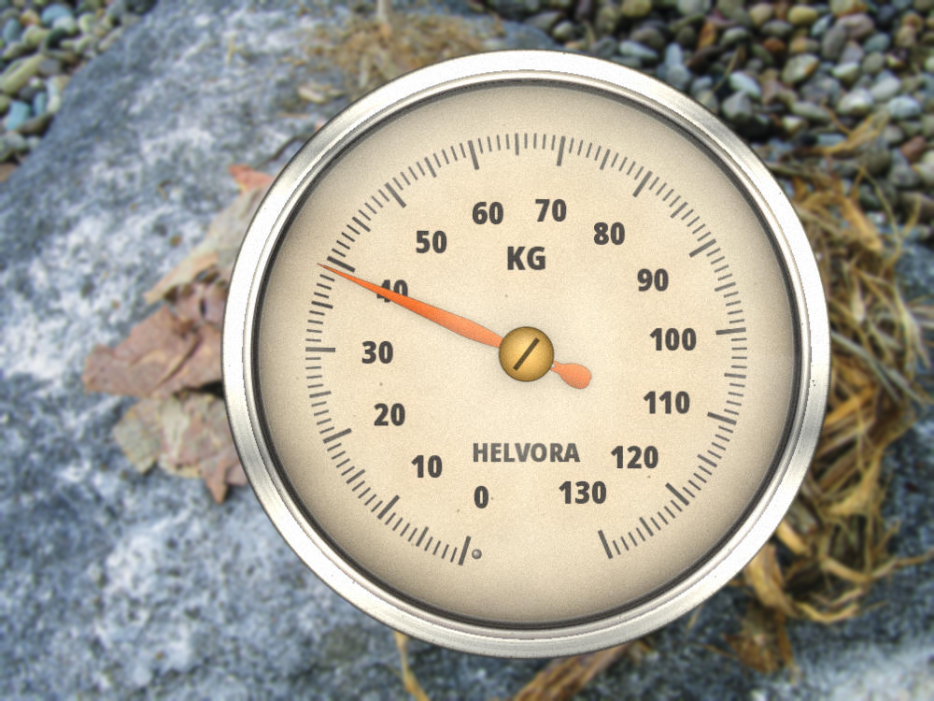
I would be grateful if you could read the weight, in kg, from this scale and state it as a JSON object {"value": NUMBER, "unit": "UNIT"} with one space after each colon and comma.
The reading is {"value": 39, "unit": "kg"}
